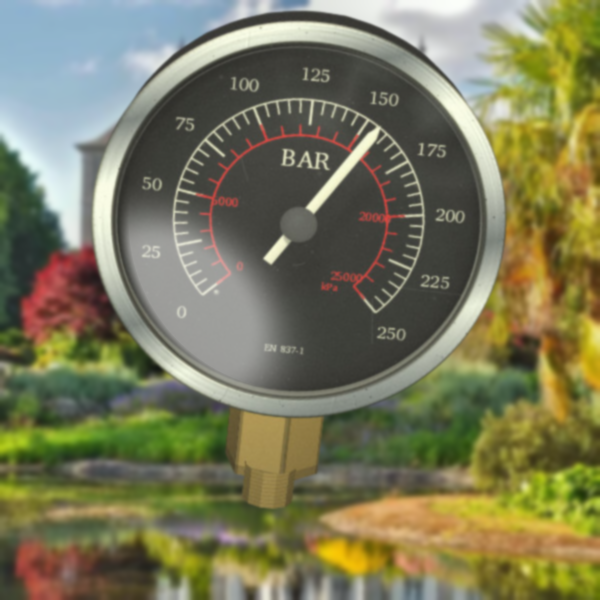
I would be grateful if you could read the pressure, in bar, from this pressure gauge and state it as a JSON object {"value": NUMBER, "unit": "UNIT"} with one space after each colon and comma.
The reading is {"value": 155, "unit": "bar"}
